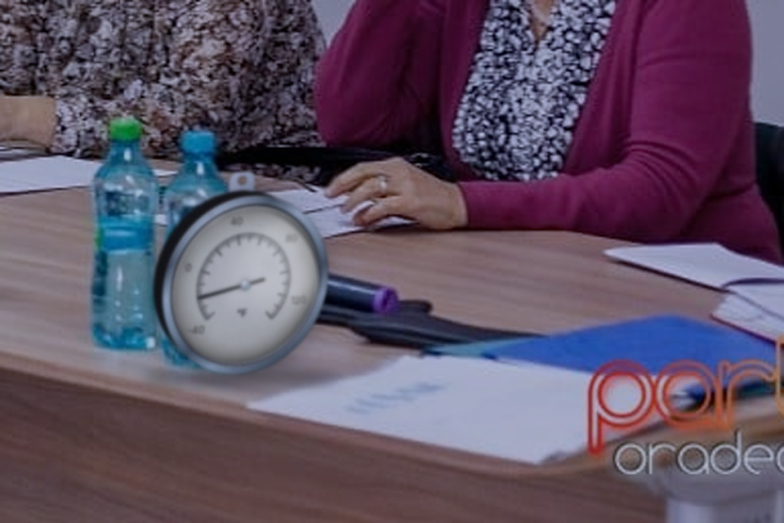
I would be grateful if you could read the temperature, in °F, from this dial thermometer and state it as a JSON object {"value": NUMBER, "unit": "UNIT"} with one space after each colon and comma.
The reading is {"value": -20, "unit": "°F"}
